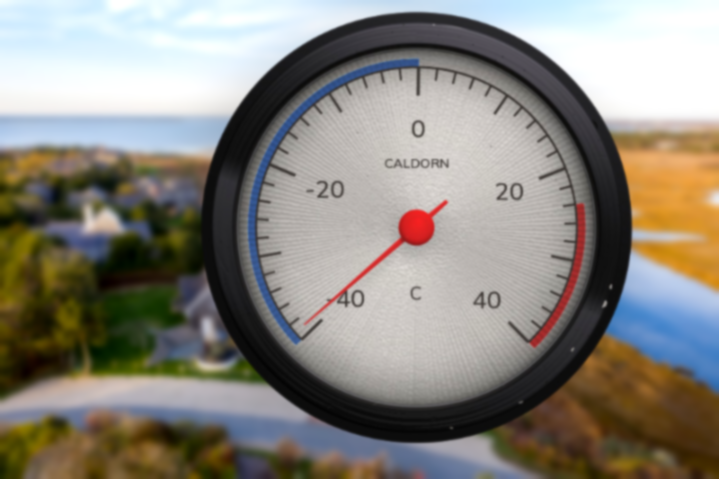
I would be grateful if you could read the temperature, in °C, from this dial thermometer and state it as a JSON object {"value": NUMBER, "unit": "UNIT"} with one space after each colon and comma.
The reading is {"value": -39, "unit": "°C"}
